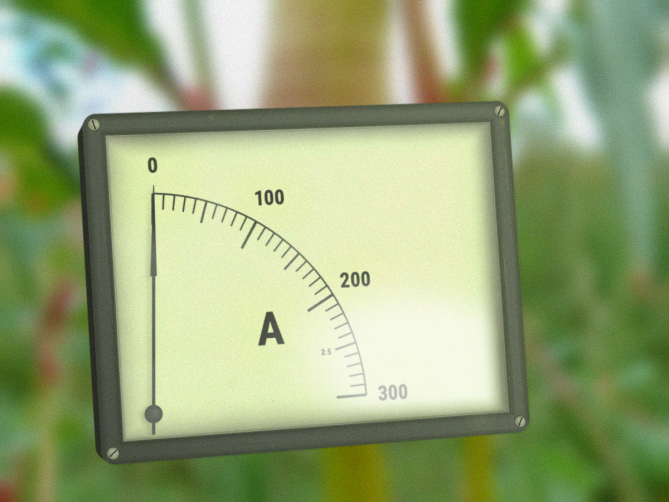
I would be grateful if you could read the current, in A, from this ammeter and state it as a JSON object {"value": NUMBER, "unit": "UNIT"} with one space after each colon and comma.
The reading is {"value": 0, "unit": "A"}
